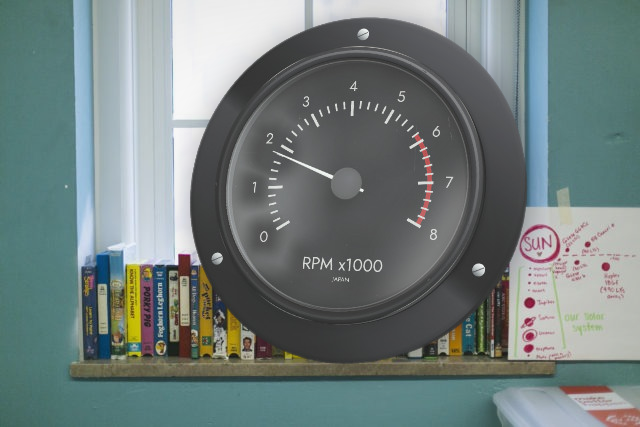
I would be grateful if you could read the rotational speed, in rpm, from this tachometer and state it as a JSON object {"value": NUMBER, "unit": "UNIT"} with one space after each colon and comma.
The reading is {"value": 1800, "unit": "rpm"}
